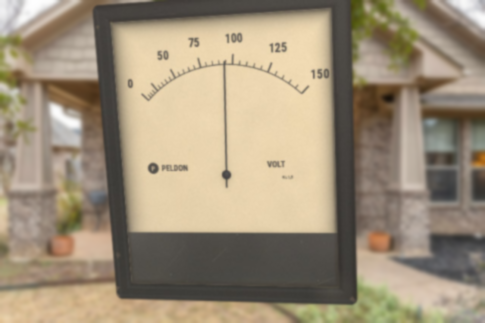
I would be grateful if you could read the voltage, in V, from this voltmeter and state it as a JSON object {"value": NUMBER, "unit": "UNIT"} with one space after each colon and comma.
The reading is {"value": 95, "unit": "V"}
